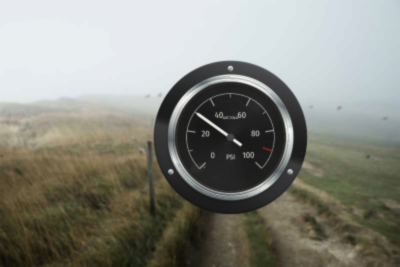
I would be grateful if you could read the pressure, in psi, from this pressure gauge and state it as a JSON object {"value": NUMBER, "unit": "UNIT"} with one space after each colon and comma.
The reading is {"value": 30, "unit": "psi"}
